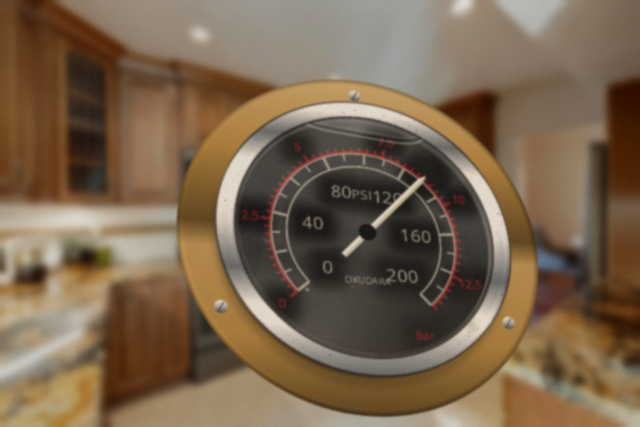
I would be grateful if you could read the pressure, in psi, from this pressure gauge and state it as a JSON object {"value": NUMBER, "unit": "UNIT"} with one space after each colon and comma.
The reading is {"value": 130, "unit": "psi"}
